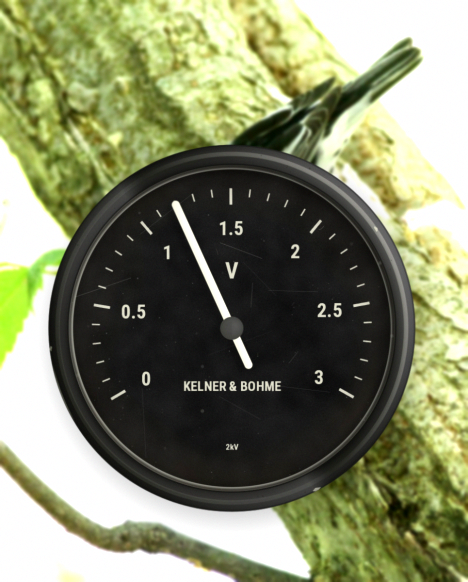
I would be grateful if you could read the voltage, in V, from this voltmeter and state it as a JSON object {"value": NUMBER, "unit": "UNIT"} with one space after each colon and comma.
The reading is {"value": 1.2, "unit": "V"}
